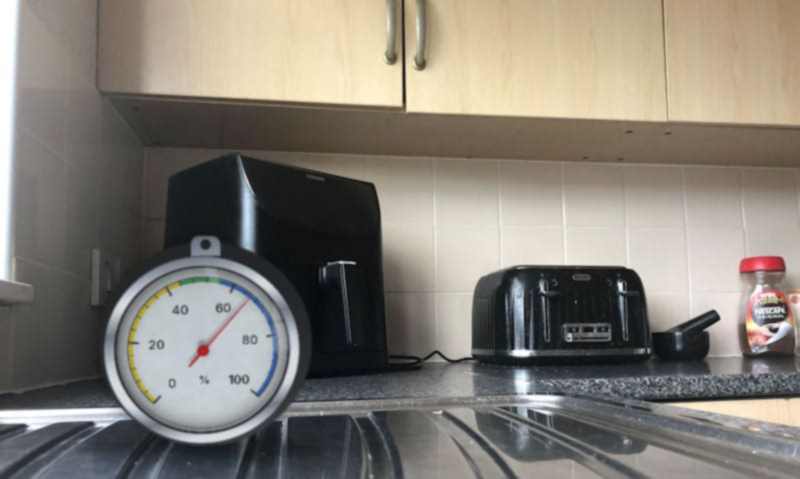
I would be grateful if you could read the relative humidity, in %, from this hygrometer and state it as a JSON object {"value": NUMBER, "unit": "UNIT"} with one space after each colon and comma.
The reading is {"value": 66, "unit": "%"}
